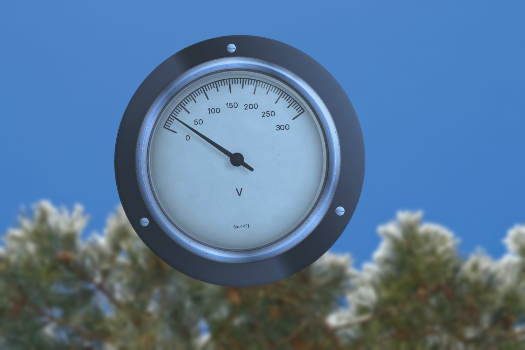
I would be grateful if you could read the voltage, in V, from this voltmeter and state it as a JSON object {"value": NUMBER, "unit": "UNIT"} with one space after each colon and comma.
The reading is {"value": 25, "unit": "V"}
